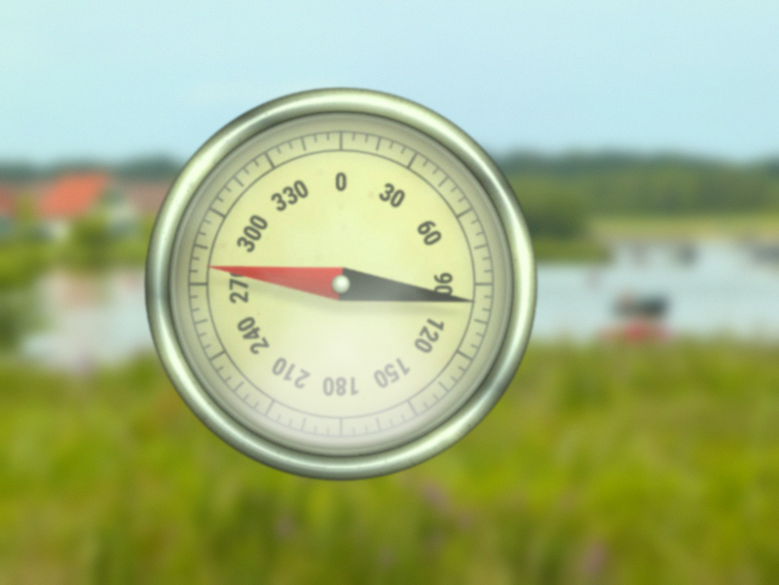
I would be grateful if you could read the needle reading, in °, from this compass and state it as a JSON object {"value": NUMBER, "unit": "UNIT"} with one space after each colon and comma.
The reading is {"value": 277.5, "unit": "°"}
